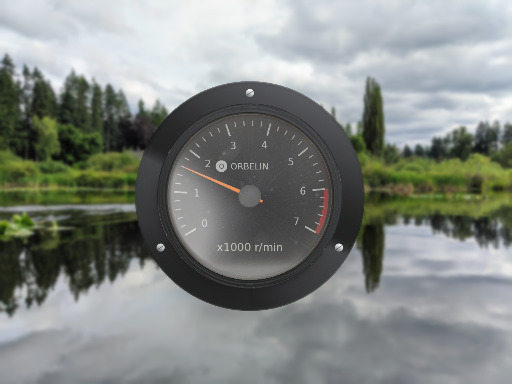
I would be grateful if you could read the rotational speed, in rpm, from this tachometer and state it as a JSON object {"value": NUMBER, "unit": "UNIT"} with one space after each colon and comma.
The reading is {"value": 1600, "unit": "rpm"}
